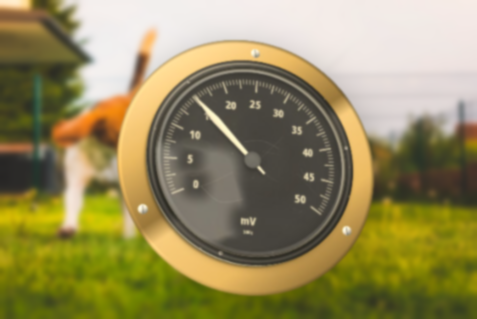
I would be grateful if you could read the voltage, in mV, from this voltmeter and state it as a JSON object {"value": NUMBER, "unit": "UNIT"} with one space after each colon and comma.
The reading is {"value": 15, "unit": "mV"}
